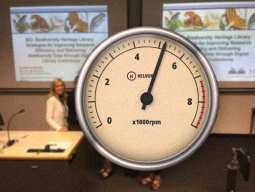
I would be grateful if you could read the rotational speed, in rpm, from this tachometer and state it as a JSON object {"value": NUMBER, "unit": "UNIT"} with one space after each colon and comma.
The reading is {"value": 5200, "unit": "rpm"}
